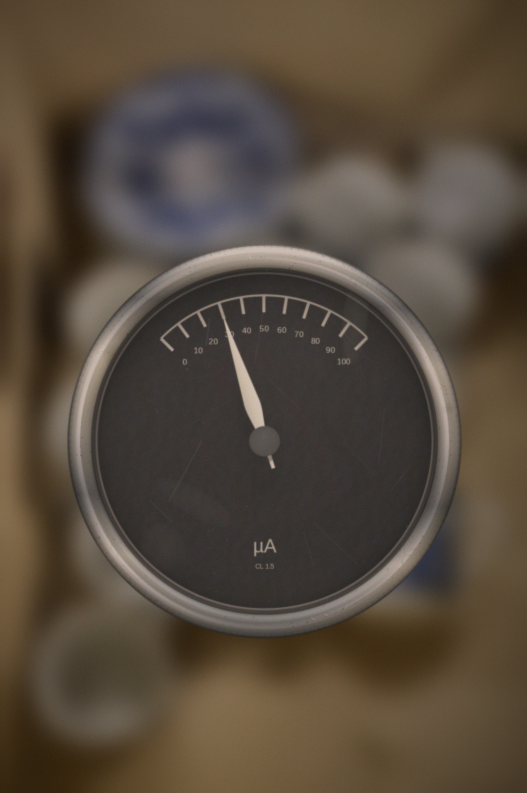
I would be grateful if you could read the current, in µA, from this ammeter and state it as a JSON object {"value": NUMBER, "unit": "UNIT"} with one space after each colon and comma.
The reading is {"value": 30, "unit": "µA"}
